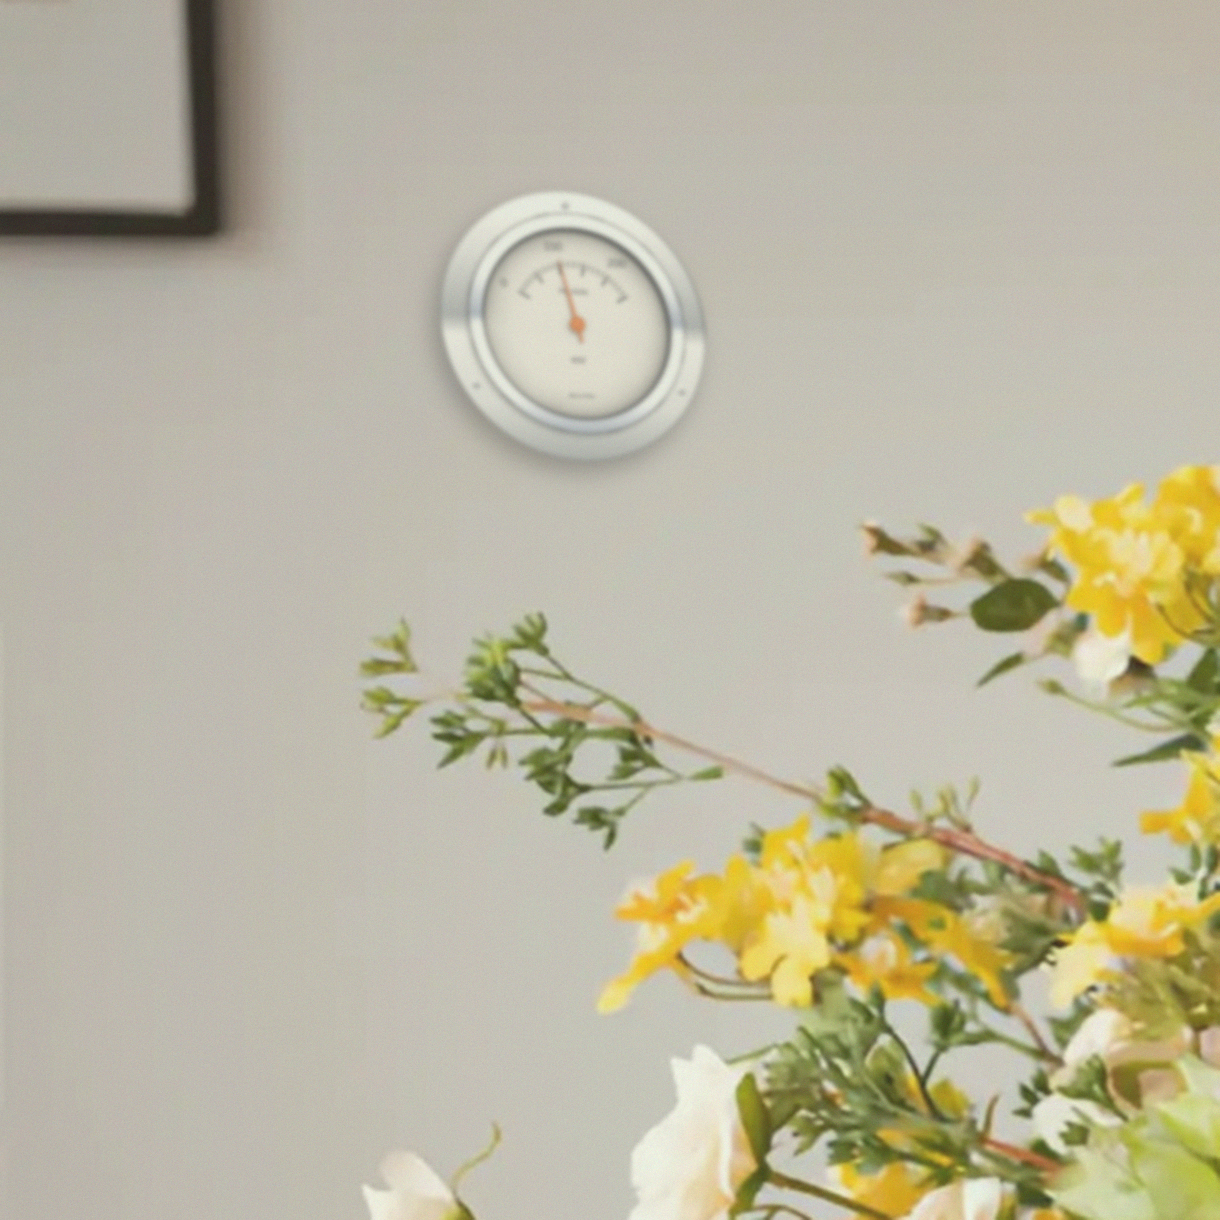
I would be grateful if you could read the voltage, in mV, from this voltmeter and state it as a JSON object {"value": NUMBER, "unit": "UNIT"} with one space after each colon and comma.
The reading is {"value": 100, "unit": "mV"}
